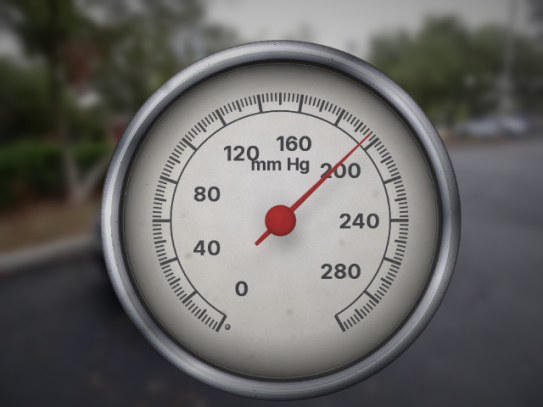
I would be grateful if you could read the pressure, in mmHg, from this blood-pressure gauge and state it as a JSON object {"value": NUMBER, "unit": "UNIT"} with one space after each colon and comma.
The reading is {"value": 196, "unit": "mmHg"}
